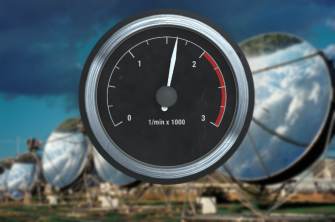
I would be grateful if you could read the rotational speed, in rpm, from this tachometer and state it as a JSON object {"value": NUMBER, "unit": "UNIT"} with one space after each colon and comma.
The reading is {"value": 1625, "unit": "rpm"}
